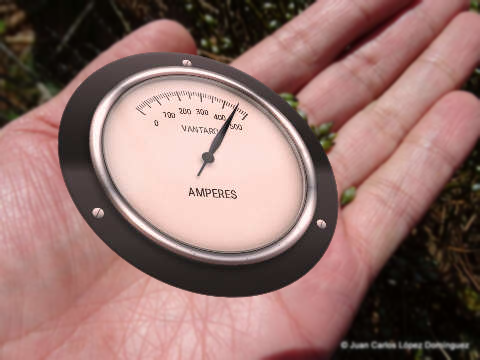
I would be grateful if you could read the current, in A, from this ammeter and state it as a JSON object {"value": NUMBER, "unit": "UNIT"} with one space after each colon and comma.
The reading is {"value": 450, "unit": "A"}
